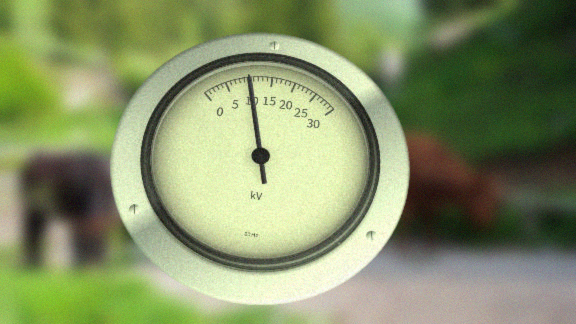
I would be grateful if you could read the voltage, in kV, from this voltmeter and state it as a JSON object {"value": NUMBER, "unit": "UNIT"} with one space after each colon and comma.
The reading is {"value": 10, "unit": "kV"}
